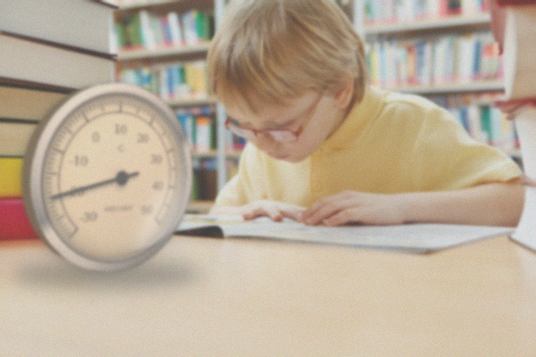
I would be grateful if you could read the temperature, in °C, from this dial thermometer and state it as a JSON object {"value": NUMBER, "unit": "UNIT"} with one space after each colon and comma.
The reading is {"value": -20, "unit": "°C"}
